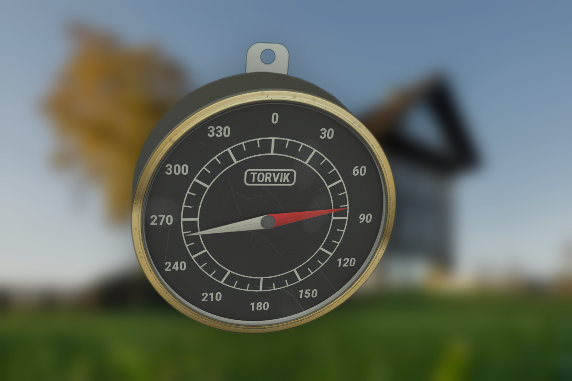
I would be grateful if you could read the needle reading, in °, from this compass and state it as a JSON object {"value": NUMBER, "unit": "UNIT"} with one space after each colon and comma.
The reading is {"value": 80, "unit": "°"}
